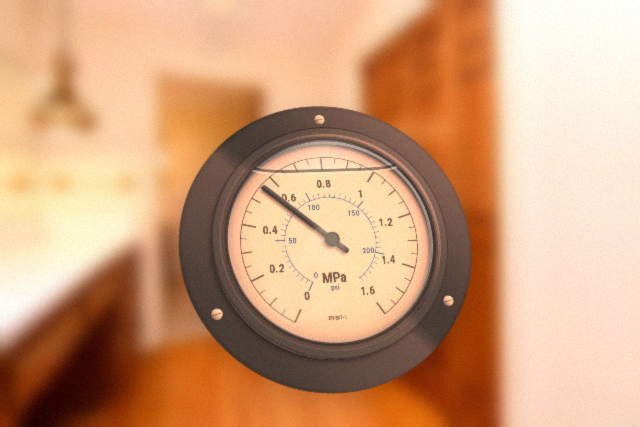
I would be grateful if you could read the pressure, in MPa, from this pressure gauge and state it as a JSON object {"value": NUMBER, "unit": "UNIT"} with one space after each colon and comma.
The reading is {"value": 0.55, "unit": "MPa"}
